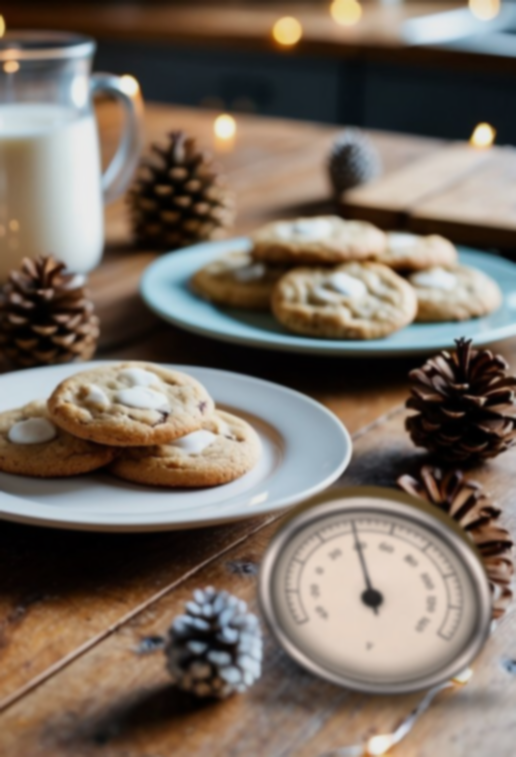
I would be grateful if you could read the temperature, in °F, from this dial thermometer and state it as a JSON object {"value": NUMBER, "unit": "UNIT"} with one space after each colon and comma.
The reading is {"value": 40, "unit": "°F"}
